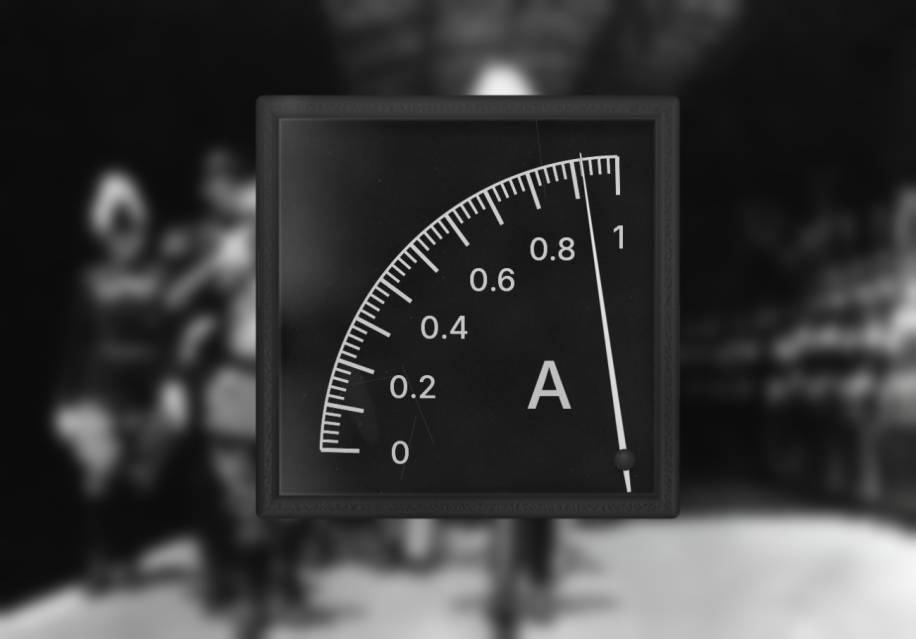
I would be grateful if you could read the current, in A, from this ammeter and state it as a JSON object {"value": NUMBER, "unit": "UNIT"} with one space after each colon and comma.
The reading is {"value": 0.92, "unit": "A"}
